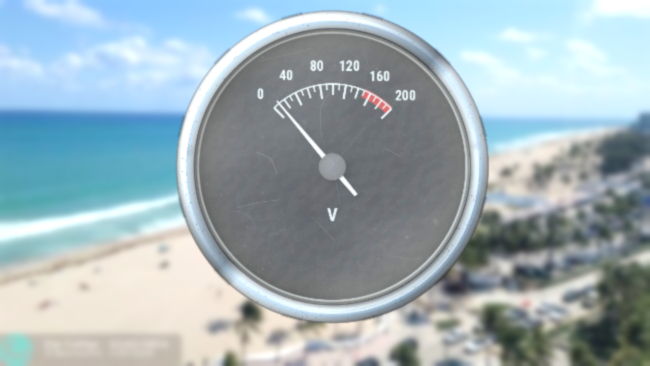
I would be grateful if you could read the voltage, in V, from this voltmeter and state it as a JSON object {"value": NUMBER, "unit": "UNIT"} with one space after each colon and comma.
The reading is {"value": 10, "unit": "V"}
